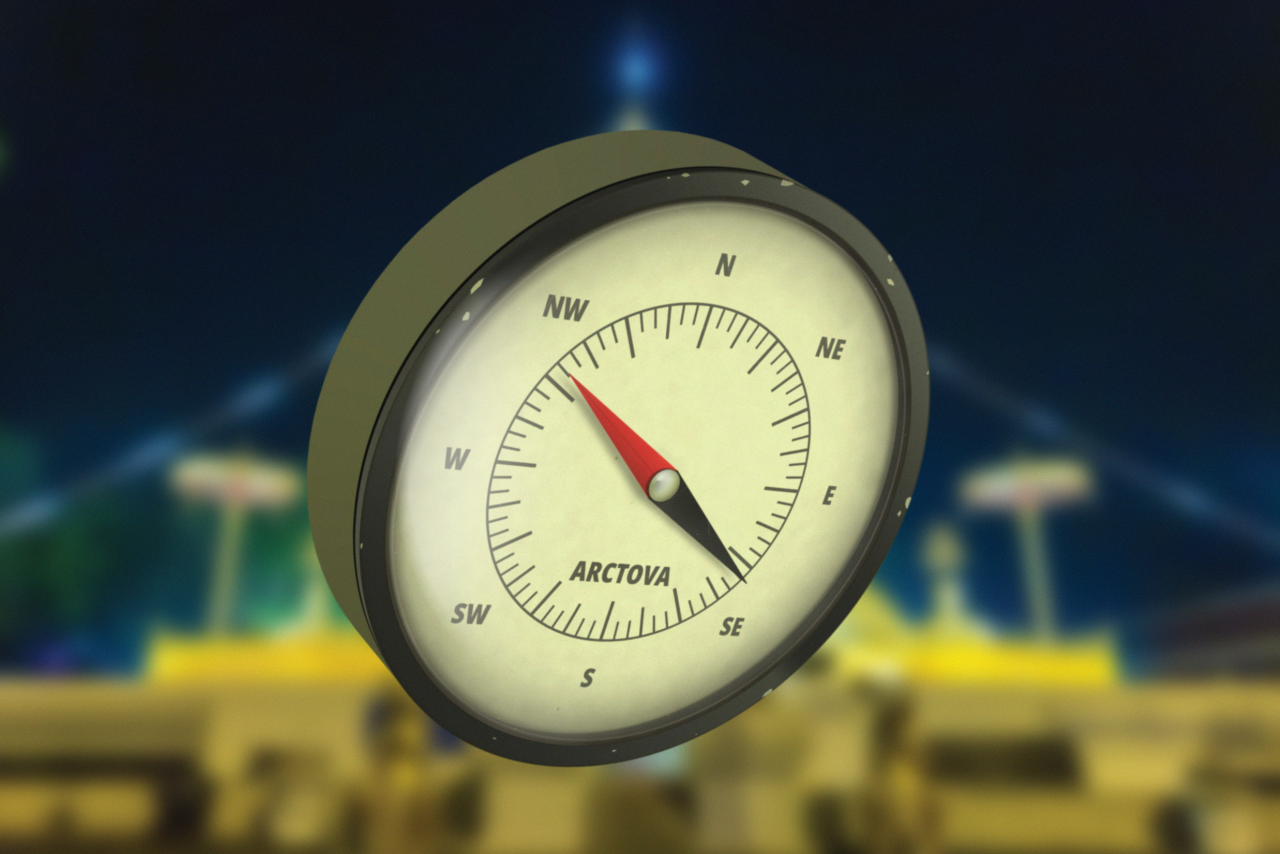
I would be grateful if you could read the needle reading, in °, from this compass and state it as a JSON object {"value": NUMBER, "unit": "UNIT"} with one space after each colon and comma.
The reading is {"value": 305, "unit": "°"}
